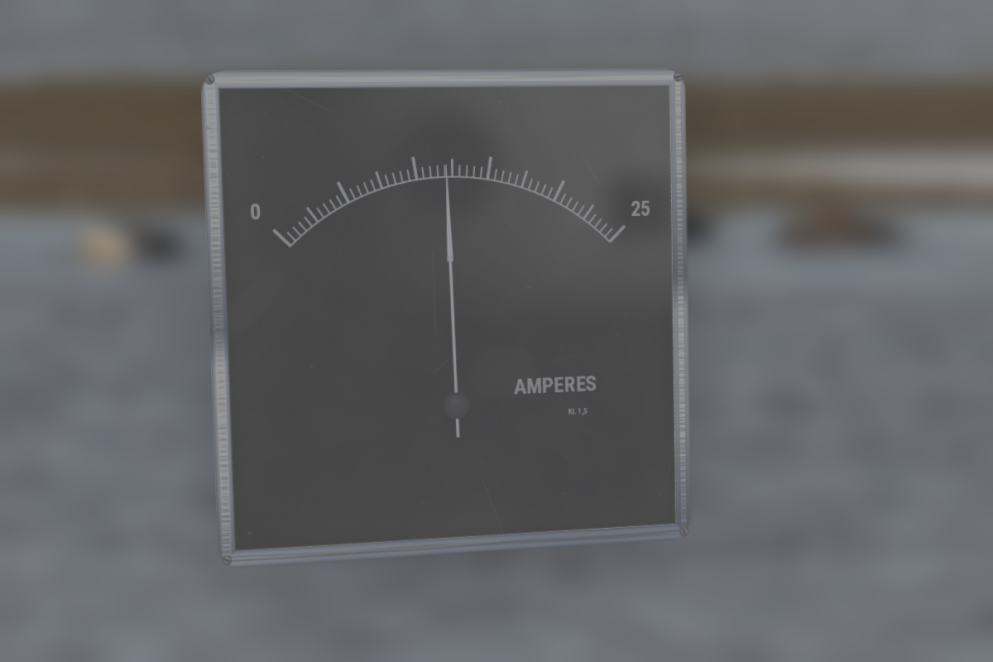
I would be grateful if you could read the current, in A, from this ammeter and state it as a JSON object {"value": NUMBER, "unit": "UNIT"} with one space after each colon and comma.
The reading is {"value": 12, "unit": "A"}
